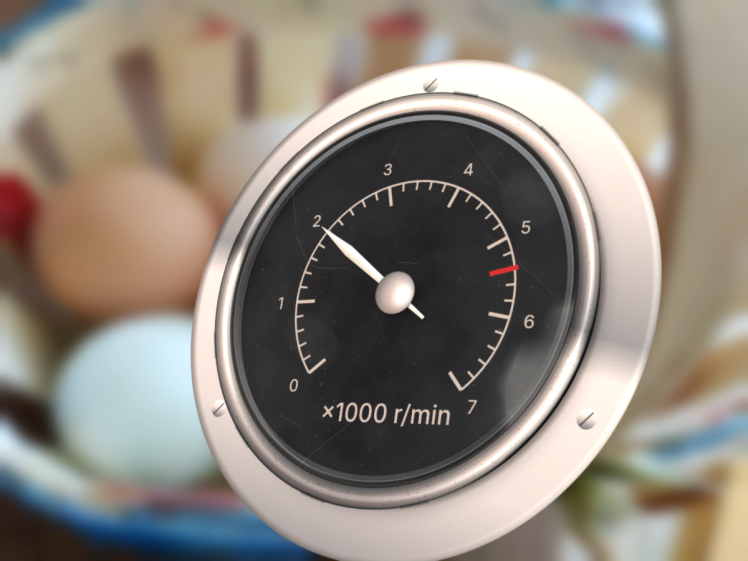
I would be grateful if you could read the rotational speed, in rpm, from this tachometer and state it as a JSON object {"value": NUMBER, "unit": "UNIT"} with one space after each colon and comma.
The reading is {"value": 2000, "unit": "rpm"}
